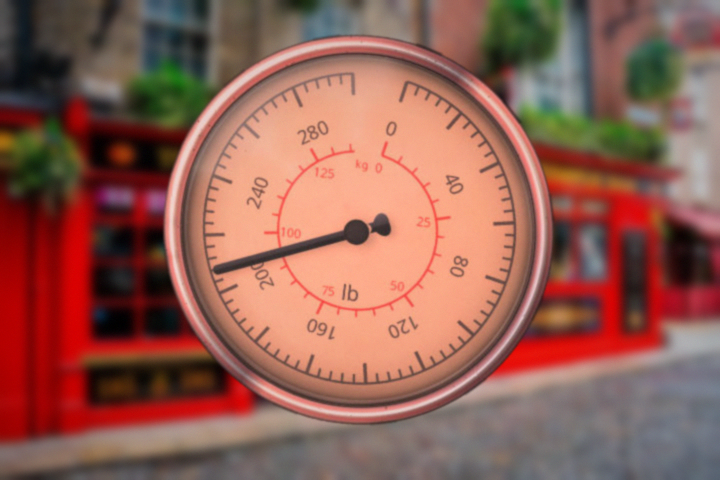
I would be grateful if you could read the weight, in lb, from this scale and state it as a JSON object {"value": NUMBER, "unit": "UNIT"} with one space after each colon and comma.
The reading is {"value": 208, "unit": "lb"}
